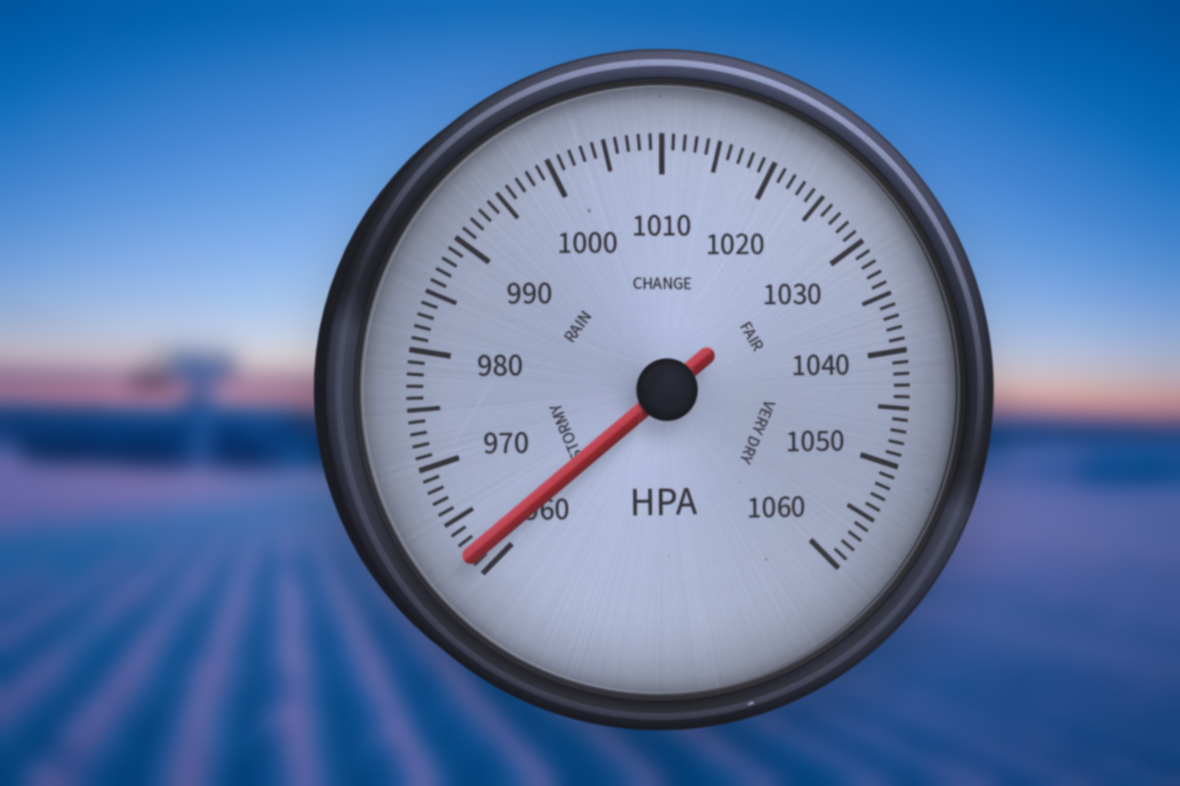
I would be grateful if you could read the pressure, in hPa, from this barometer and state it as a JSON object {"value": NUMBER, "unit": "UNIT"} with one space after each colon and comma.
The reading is {"value": 962, "unit": "hPa"}
